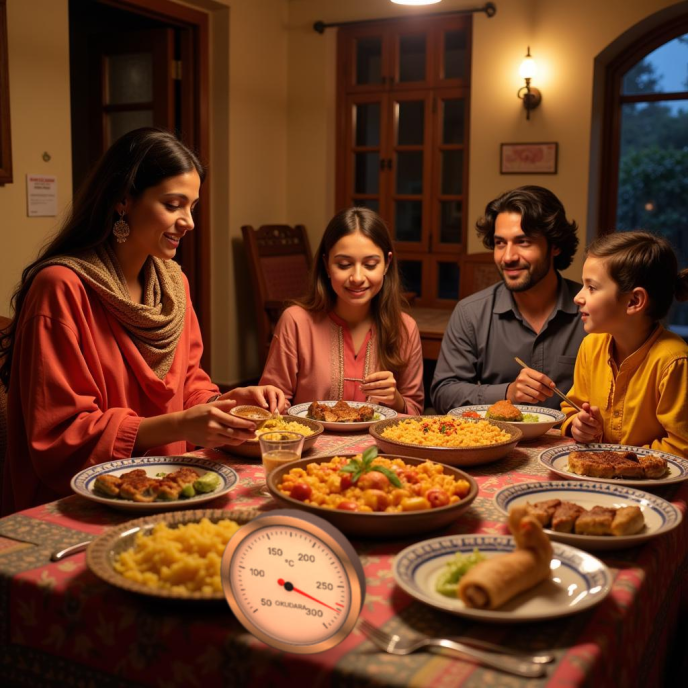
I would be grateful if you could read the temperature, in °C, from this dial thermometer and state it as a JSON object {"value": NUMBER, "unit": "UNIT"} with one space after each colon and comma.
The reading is {"value": 275, "unit": "°C"}
